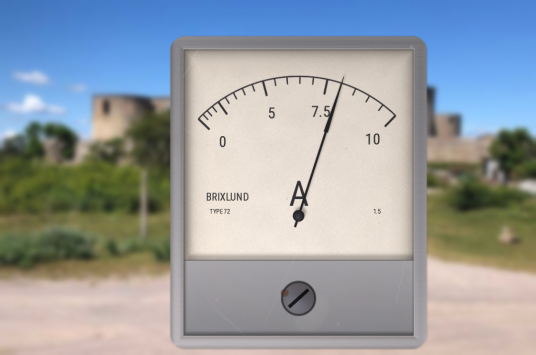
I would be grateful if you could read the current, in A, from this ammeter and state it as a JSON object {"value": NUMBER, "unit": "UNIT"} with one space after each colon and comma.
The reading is {"value": 8, "unit": "A"}
